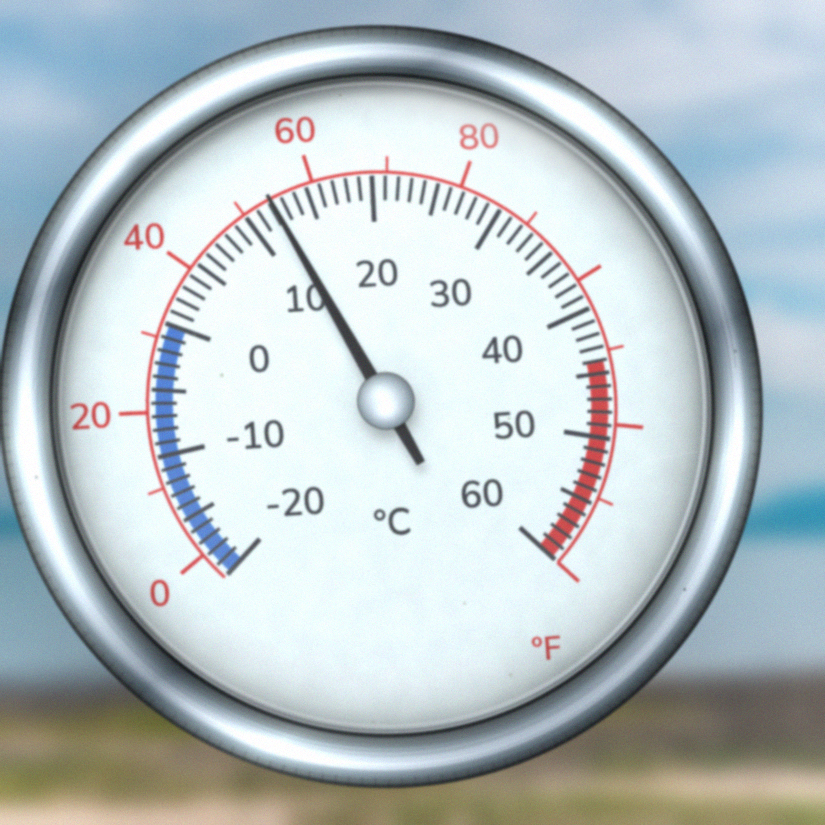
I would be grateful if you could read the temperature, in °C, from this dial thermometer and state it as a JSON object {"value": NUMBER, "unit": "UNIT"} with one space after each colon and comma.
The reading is {"value": 12, "unit": "°C"}
